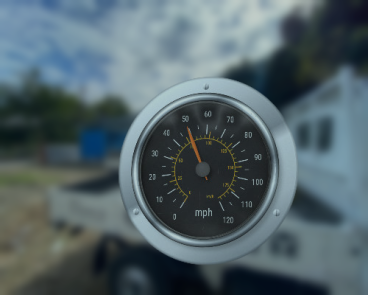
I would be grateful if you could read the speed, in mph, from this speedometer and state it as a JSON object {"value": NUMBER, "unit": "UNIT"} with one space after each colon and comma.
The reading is {"value": 50, "unit": "mph"}
